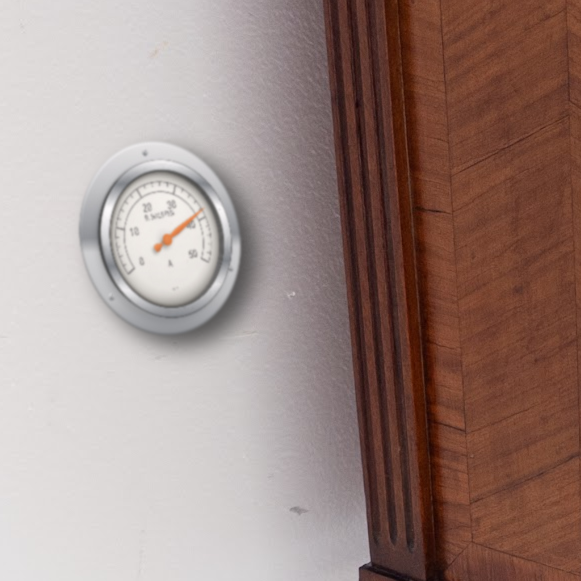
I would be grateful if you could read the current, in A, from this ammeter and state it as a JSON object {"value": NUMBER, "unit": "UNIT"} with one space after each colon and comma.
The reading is {"value": 38, "unit": "A"}
